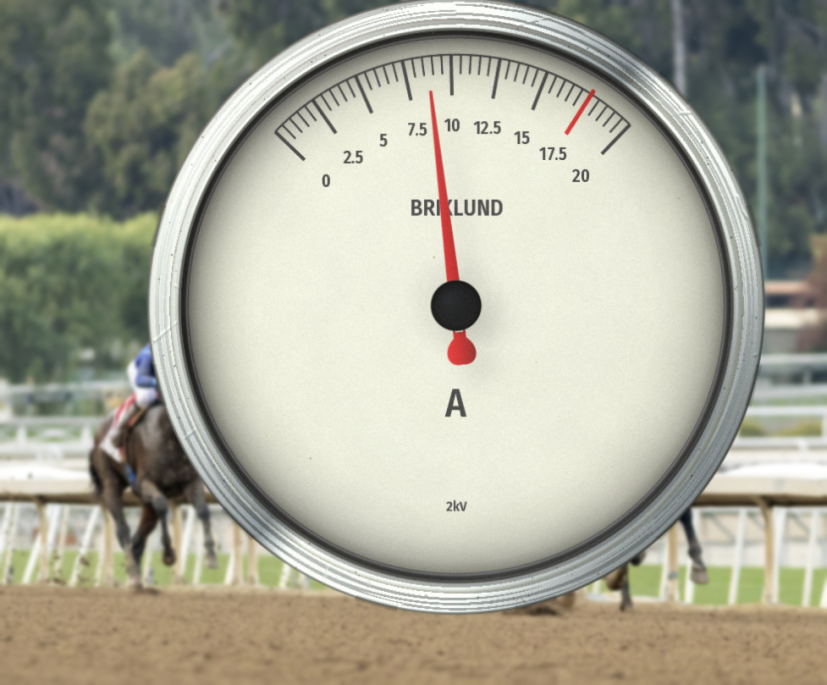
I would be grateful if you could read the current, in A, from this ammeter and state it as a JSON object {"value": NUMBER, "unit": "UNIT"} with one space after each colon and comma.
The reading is {"value": 8.75, "unit": "A"}
